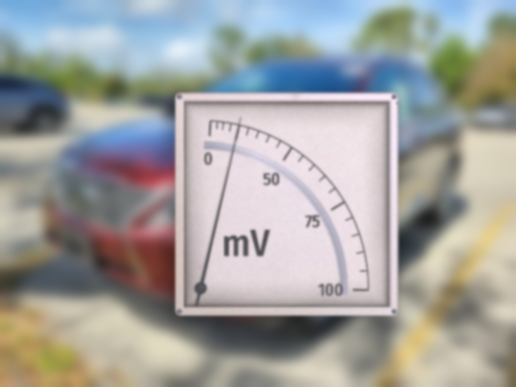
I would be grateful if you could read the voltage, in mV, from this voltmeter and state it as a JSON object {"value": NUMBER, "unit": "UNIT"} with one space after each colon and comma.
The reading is {"value": 25, "unit": "mV"}
